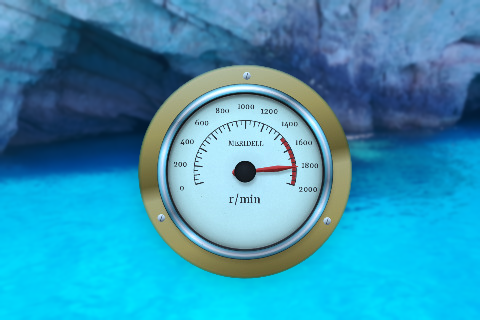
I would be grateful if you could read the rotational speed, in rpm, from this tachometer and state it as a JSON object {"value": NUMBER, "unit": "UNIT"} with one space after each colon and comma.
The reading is {"value": 1800, "unit": "rpm"}
